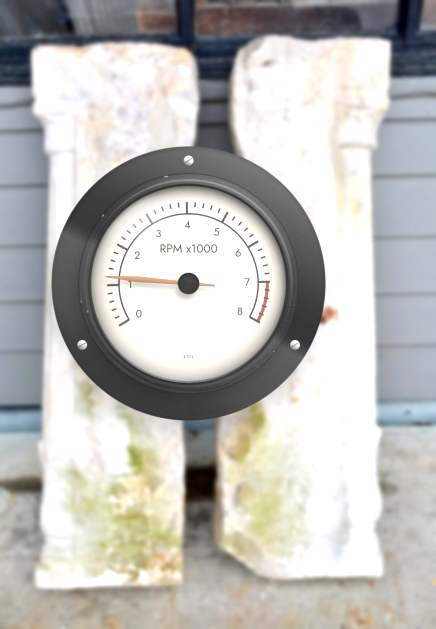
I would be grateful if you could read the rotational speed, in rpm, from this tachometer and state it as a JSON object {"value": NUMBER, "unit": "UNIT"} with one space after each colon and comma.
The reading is {"value": 1200, "unit": "rpm"}
